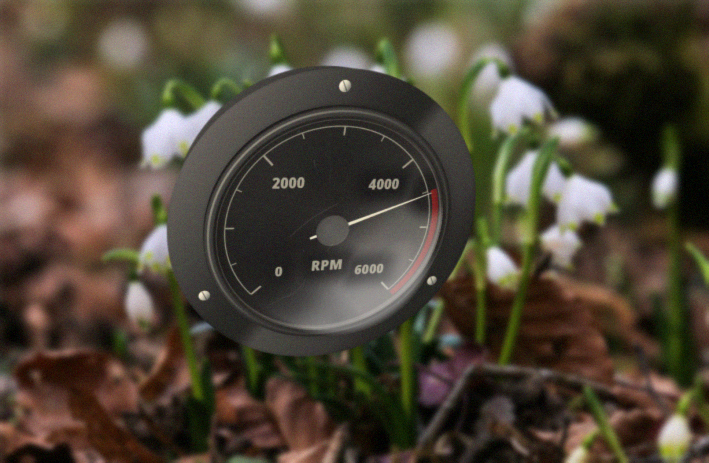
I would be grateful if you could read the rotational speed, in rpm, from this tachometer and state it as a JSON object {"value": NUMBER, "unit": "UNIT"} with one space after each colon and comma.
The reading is {"value": 4500, "unit": "rpm"}
